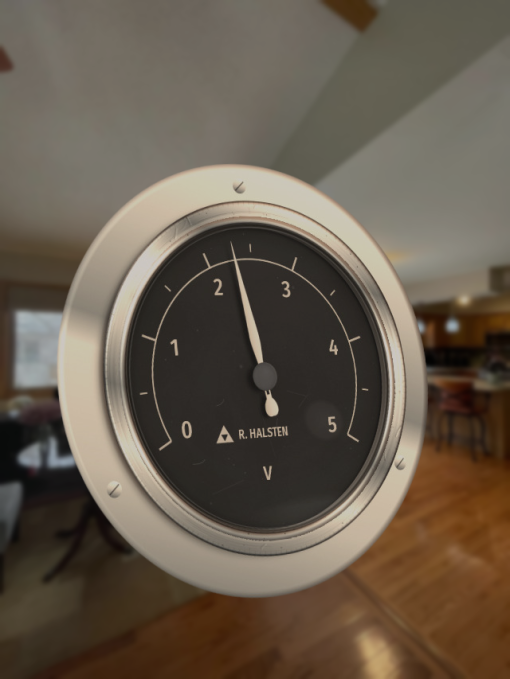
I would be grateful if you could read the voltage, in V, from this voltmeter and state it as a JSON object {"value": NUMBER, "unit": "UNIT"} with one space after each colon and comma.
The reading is {"value": 2.25, "unit": "V"}
